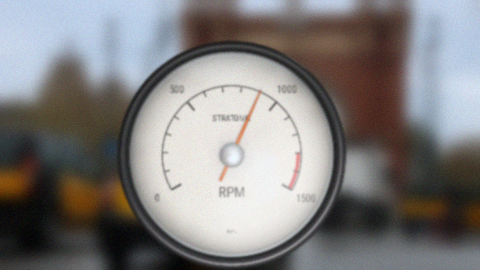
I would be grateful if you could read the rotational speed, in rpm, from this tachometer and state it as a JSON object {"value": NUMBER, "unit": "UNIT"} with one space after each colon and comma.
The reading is {"value": 900, "unit": "rpm"}
